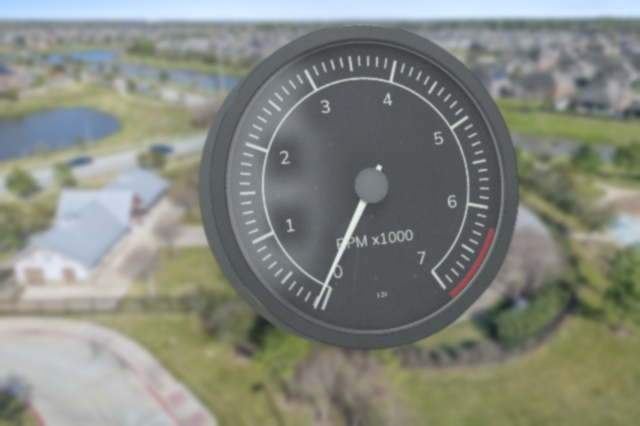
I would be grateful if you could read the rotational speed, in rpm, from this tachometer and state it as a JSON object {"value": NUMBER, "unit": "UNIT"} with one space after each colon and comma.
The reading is {"value": 100, "unit": "rpm"}
